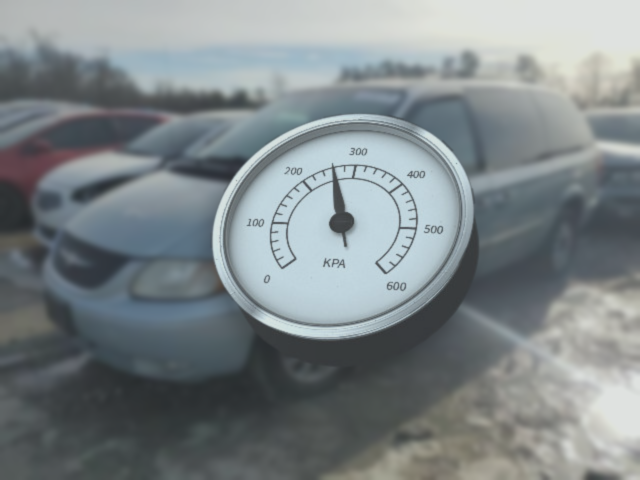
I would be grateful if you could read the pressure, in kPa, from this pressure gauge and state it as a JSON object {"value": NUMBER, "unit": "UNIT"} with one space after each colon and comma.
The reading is {"value": 260, "unit": "kPa"}
